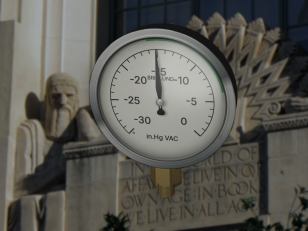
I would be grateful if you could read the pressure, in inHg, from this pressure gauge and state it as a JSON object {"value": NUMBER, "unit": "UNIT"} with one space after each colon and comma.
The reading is {"value": -15, "unit": "inHg"}
